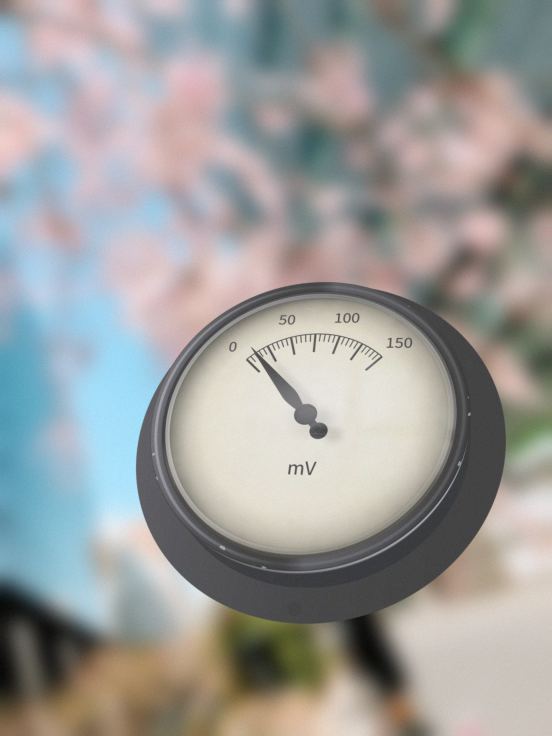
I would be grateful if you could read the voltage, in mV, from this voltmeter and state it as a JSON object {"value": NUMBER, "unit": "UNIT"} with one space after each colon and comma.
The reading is {"value": 10, "unit": "mV"}
